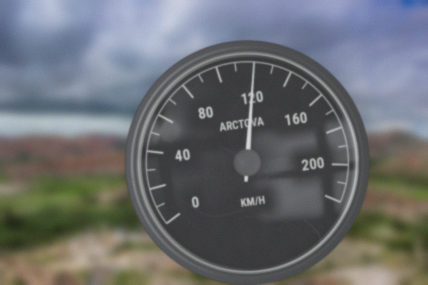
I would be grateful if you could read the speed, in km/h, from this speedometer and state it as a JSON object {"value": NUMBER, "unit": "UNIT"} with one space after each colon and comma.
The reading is {"value": 120, "unit": "km/h"}
